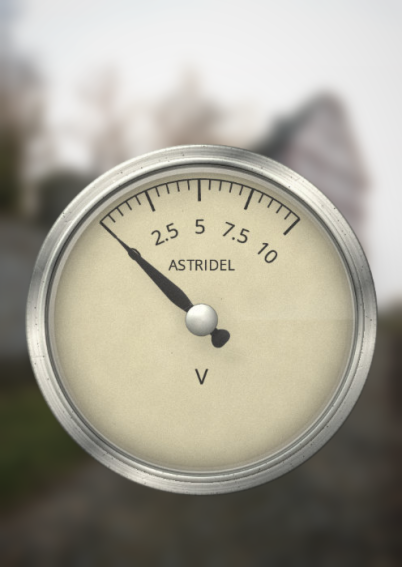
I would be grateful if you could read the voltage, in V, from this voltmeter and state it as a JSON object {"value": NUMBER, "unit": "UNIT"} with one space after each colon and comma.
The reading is {"value": 0, "unit": "V"}
